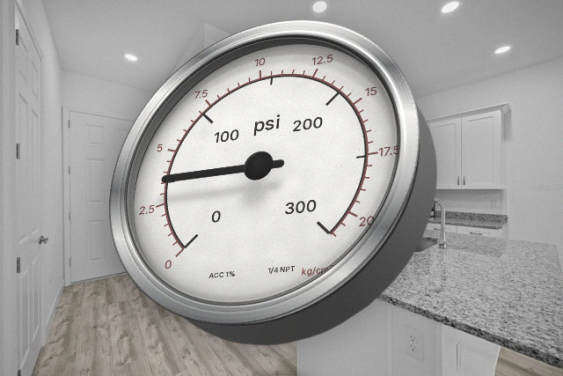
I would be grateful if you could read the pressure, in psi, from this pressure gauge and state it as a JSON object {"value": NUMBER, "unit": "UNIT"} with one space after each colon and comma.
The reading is {"value": 50, "unit": "psi"}
